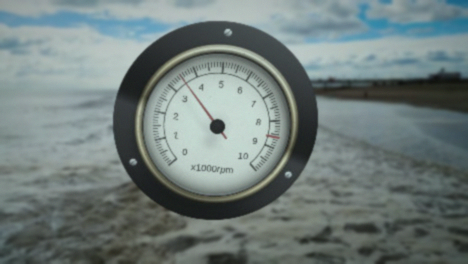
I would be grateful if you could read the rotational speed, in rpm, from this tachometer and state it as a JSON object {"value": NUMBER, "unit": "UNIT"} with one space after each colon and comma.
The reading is {"value": 3500, "unit": "rpm"}
